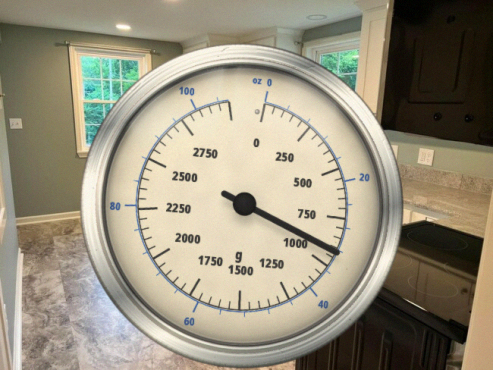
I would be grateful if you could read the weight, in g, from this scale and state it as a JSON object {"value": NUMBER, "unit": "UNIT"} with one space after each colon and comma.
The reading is {"value": 925, "unit": "g"}
